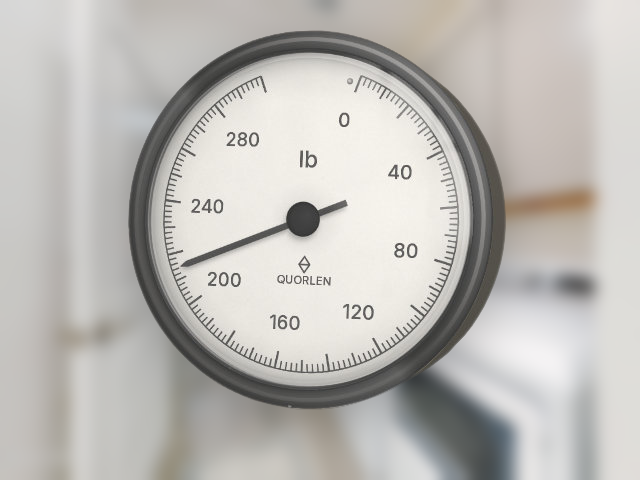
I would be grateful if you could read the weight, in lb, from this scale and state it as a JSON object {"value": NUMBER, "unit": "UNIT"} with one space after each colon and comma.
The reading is {"value": 214, "unit": "lb"}
